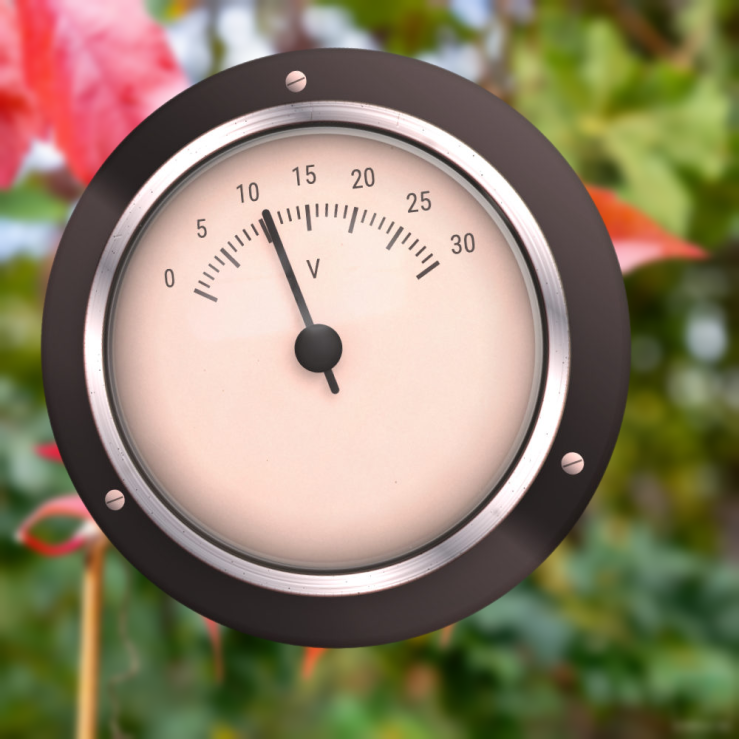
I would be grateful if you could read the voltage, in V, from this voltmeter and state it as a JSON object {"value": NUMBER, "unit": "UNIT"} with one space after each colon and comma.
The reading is {"value": 11, "unit": "V"}
